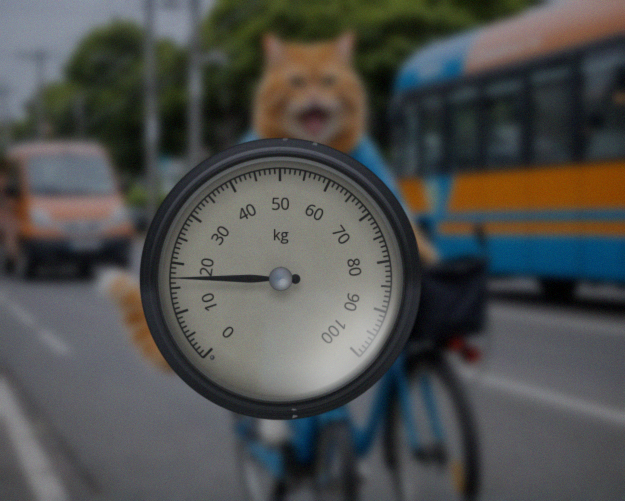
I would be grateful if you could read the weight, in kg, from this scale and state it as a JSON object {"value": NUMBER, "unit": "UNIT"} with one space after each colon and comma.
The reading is {"value": 17, "unit": "kg"}
